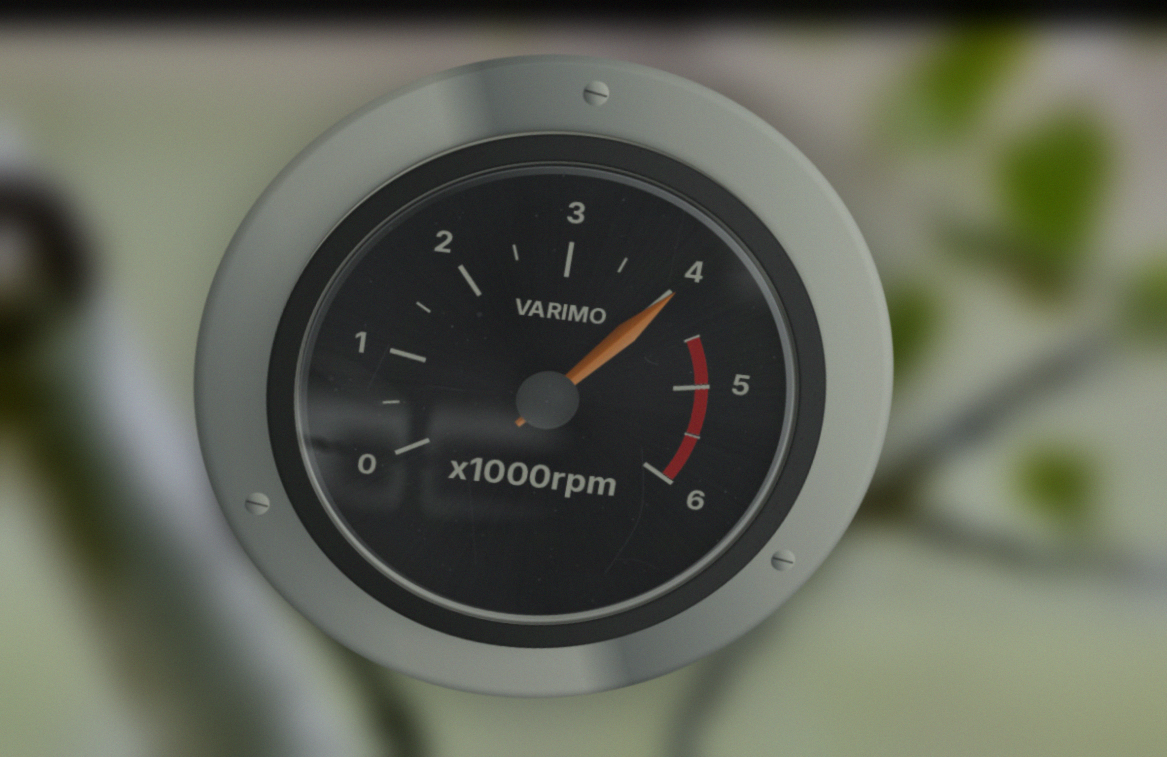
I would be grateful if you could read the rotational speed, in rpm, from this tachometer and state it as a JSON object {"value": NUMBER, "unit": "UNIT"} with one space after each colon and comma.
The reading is {"value": 4000, "unit": "rpm"}
